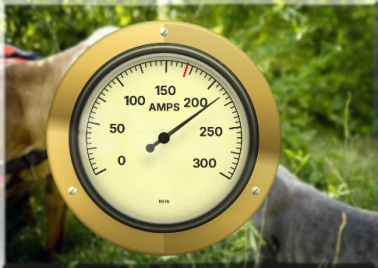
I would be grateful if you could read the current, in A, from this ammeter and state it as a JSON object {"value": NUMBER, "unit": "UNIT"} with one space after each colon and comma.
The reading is {"value": 215, "unit": "A"}
